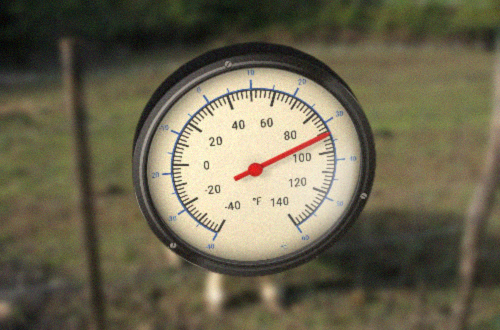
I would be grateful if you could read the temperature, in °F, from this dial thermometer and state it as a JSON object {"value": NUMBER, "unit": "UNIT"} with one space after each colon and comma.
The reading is {"value": 90, "unit": "°F"}
